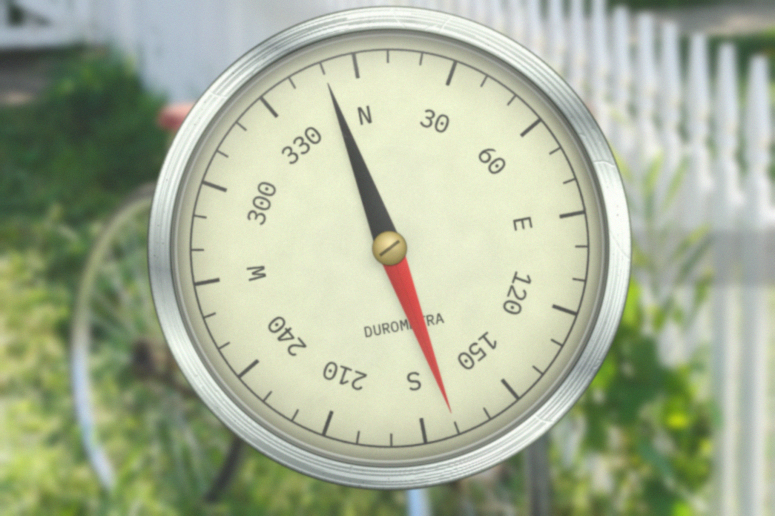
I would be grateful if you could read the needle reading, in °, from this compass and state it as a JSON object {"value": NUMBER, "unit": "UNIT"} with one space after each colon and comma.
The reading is {"value": 170, "unit": "°"}
